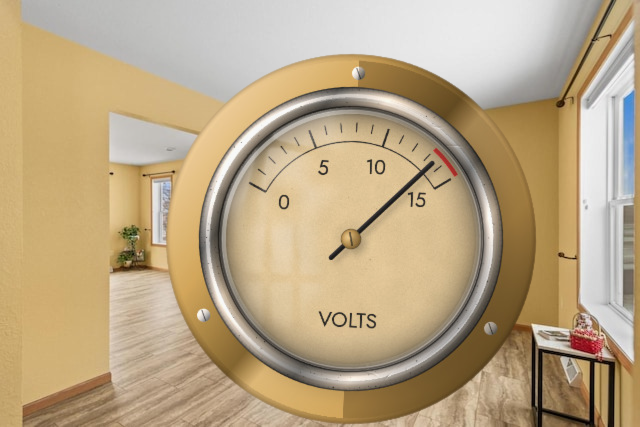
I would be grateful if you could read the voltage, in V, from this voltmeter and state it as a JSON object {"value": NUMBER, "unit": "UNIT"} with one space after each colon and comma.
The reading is {"value": 13.5, "unit": "V"}
